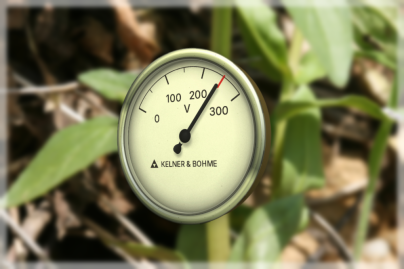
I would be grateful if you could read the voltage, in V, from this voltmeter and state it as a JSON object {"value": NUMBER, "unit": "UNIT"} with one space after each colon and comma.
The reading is {"value": 250, "unit": "V"}
